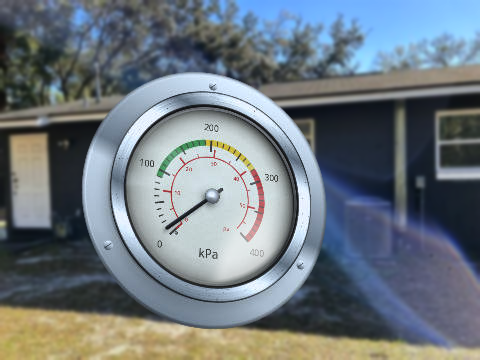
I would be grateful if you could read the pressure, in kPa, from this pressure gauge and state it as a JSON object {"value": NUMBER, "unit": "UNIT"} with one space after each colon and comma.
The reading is {"value": 10, "unit": "kPa"}
